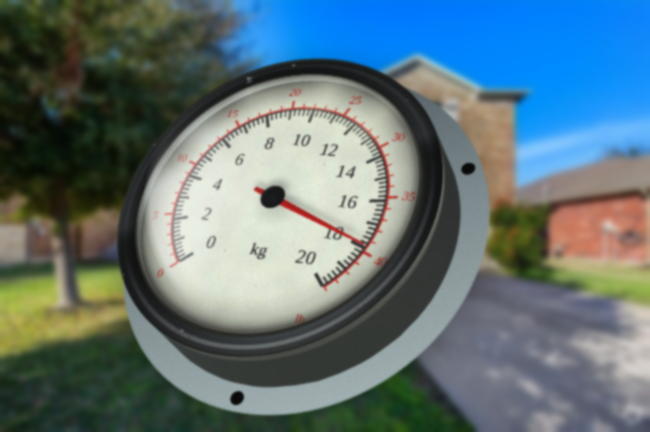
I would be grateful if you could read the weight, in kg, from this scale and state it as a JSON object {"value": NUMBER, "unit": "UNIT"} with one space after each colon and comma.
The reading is {"value": 18, "unit": "kg"}
